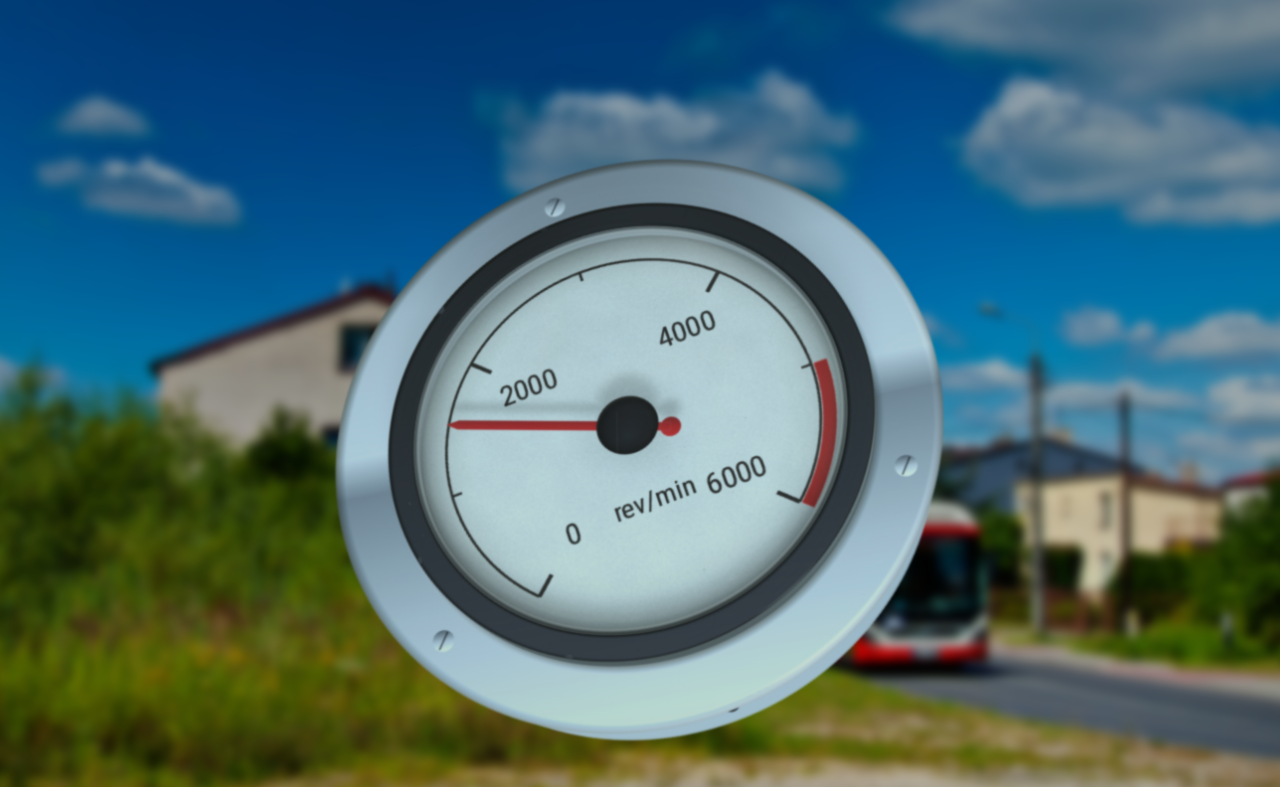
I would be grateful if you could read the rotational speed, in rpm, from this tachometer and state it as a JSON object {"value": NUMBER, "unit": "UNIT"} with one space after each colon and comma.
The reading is {"value": 1500, "unit": "rpm"}
